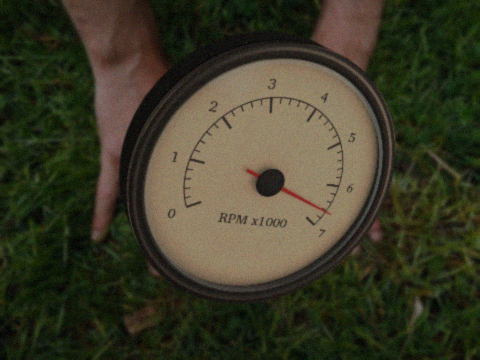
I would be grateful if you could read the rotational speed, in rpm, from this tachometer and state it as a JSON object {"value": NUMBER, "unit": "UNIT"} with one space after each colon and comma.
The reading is {"value": 6600, "unit": "rpm"}
